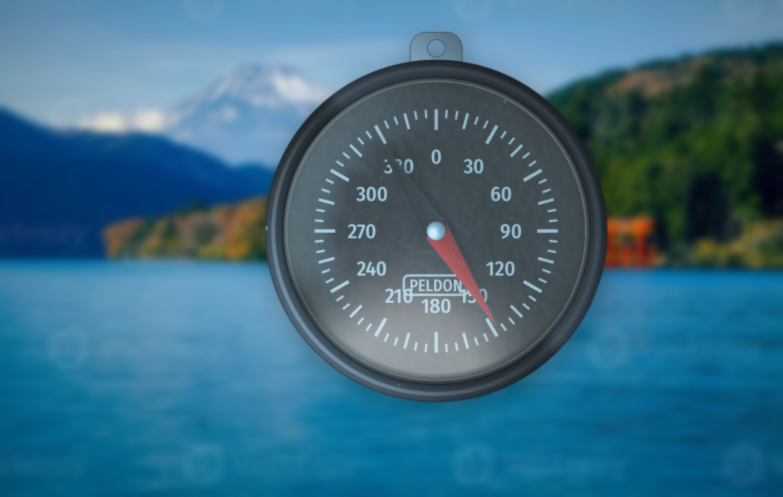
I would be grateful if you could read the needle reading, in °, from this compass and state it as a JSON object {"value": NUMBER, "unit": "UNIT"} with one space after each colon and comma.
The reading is {"value": 147.5, "unit": "°"}
